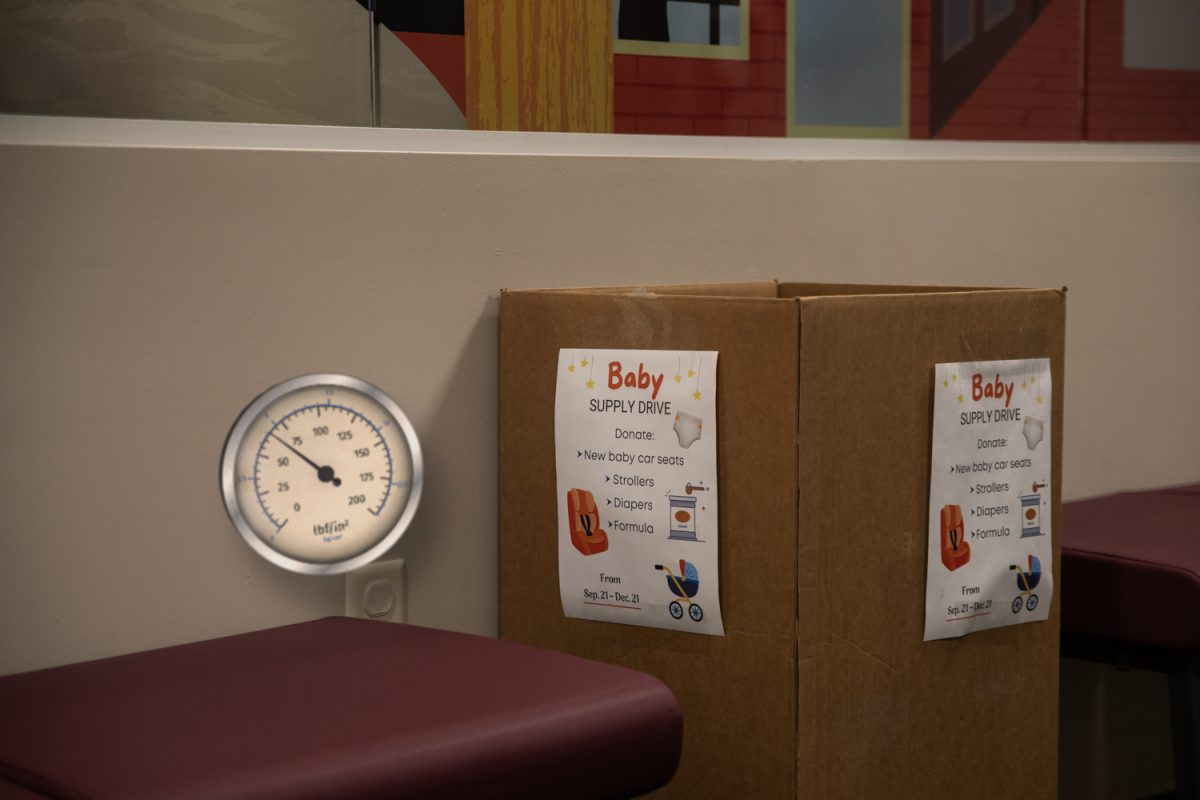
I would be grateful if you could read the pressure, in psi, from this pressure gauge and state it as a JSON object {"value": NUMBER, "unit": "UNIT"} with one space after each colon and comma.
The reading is {"value": 65, "unit": "psi"}
